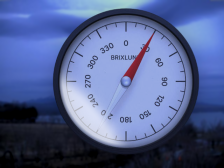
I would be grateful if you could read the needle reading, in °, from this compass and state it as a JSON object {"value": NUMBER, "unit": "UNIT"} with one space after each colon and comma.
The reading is {"value": 30, "unit": "°"}
